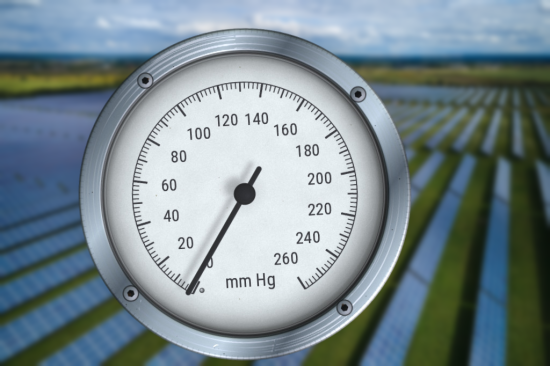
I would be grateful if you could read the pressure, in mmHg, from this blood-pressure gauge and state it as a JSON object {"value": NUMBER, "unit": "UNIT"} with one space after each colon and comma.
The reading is {"value": 2, "unit": "mmHg"}
